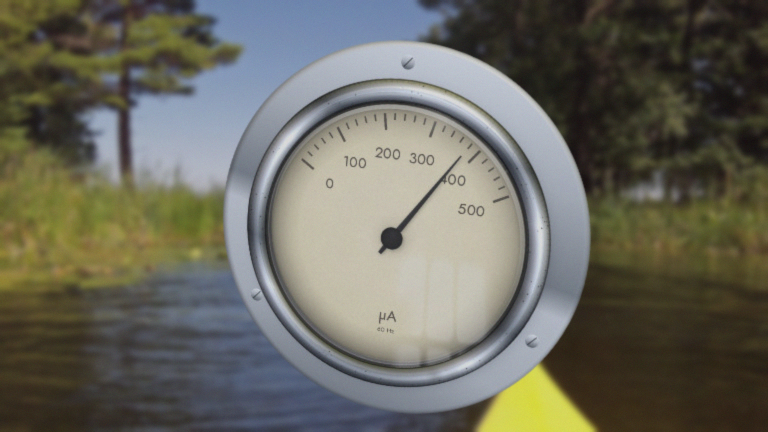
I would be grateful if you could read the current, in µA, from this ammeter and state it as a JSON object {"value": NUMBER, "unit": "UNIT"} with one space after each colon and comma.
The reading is {"value": 380, "unit": "µA"}
